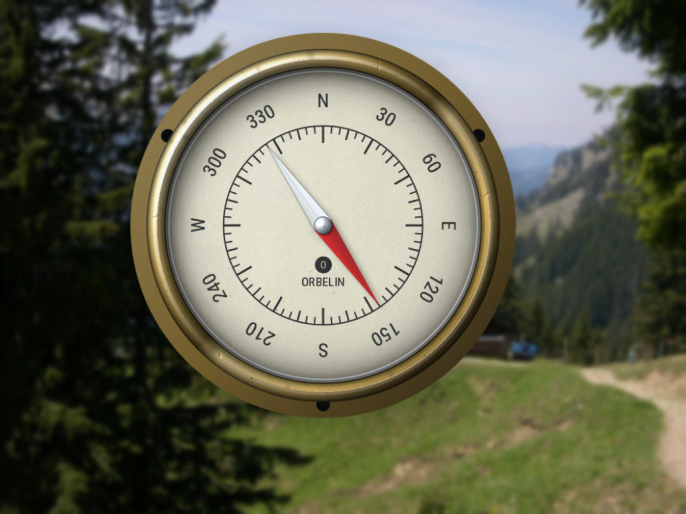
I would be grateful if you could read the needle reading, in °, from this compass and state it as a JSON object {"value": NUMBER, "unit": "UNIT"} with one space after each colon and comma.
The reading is {"value": 145, "unit": "°"}
